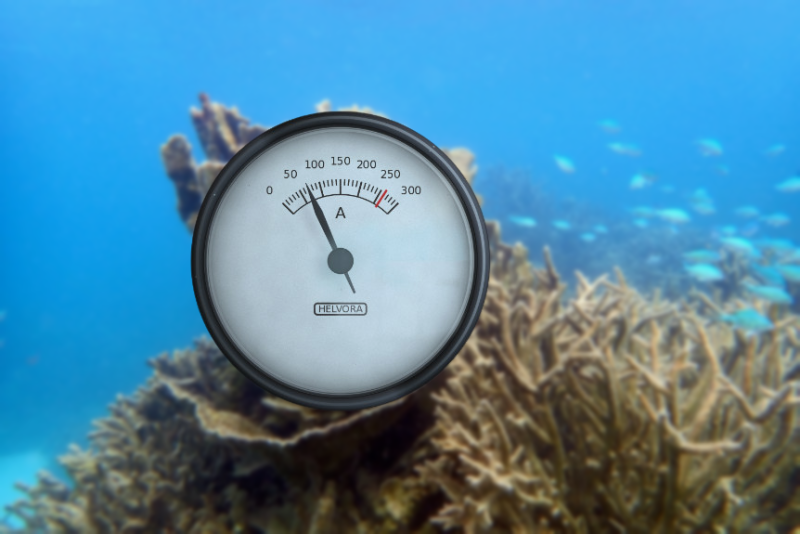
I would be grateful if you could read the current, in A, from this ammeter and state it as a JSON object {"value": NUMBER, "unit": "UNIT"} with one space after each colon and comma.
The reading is {"value": 70, "unit": "A"}
